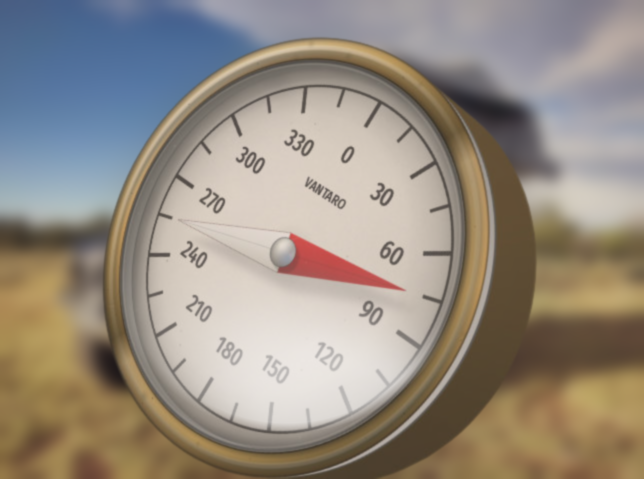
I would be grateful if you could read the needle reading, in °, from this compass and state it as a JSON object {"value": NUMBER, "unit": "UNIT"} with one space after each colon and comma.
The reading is {"value": 75, "unit": "°"}
